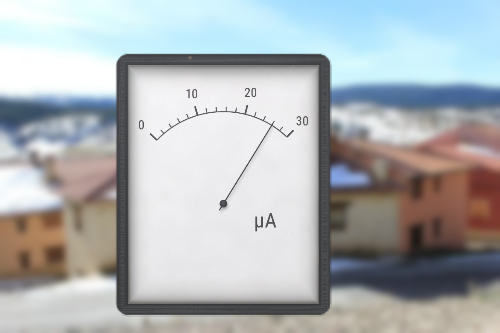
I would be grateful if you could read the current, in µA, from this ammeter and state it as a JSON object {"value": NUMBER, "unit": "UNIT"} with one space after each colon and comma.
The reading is {"value": 26, "unit": "µA"}
